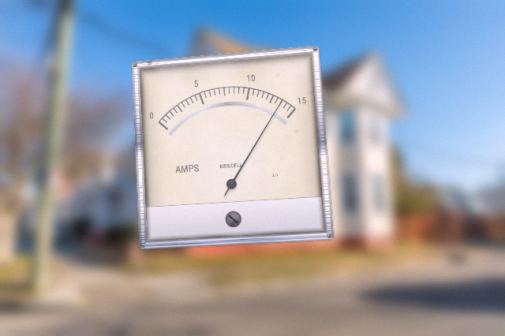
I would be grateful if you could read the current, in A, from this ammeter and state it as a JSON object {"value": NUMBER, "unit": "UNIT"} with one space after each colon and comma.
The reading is {"value": 13.5, "unit": "A"}
